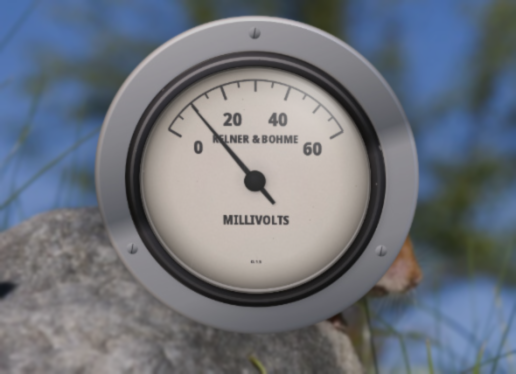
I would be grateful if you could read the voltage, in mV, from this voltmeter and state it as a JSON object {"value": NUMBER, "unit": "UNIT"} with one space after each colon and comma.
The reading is {"value": 10, "unit": "mV"}
